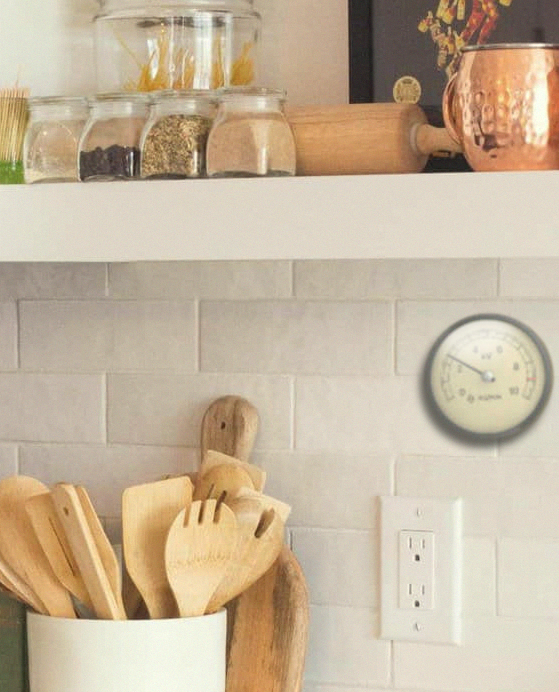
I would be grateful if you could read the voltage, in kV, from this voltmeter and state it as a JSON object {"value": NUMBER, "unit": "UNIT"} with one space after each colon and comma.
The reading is {"value": 2.5, "unit": "kV"}
